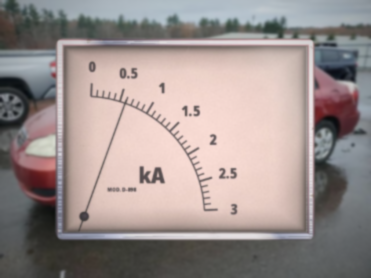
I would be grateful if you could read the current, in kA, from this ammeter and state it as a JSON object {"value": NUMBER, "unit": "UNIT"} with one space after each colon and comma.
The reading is {"value": 0.6, "unit": "kA"}
